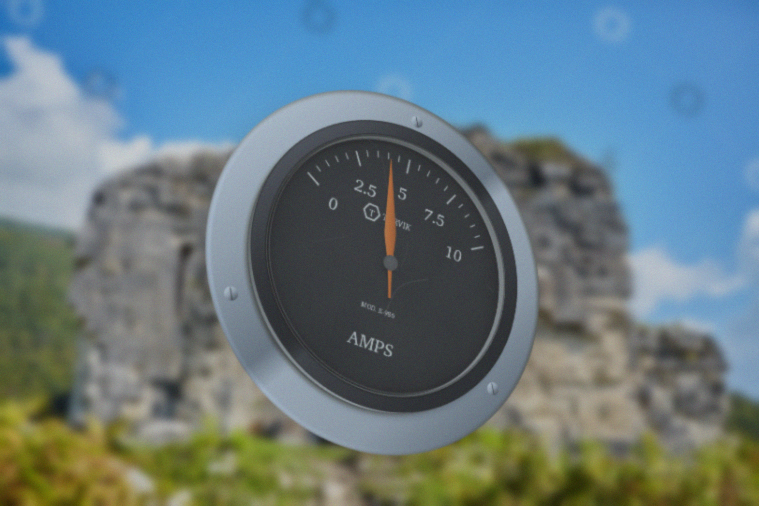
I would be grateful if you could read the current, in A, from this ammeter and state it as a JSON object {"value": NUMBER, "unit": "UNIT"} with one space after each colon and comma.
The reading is {"value": 4, "unit": "A"}
